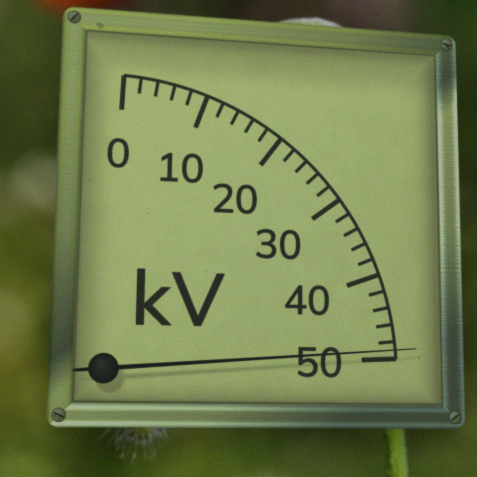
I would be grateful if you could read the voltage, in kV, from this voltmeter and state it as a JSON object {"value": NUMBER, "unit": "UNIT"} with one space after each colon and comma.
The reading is {"value": 49, "unit": "kV"}
